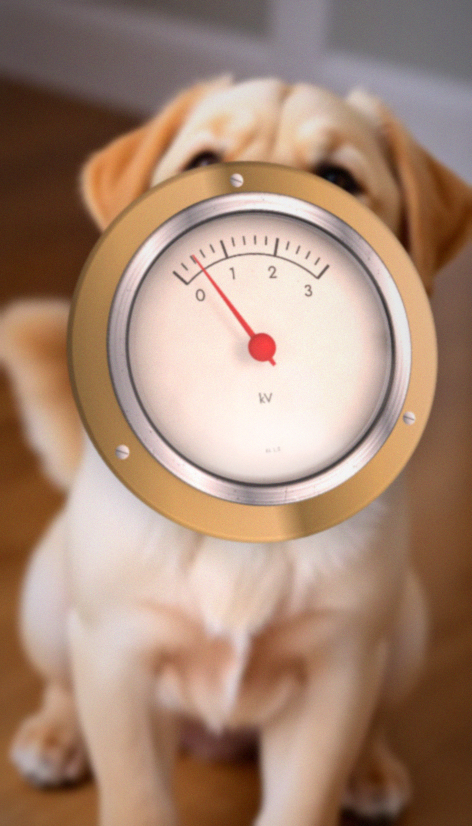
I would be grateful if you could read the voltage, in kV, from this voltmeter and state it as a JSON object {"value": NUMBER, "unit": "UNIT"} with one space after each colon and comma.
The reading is {"value": 0.4, "unit": "kV"}
